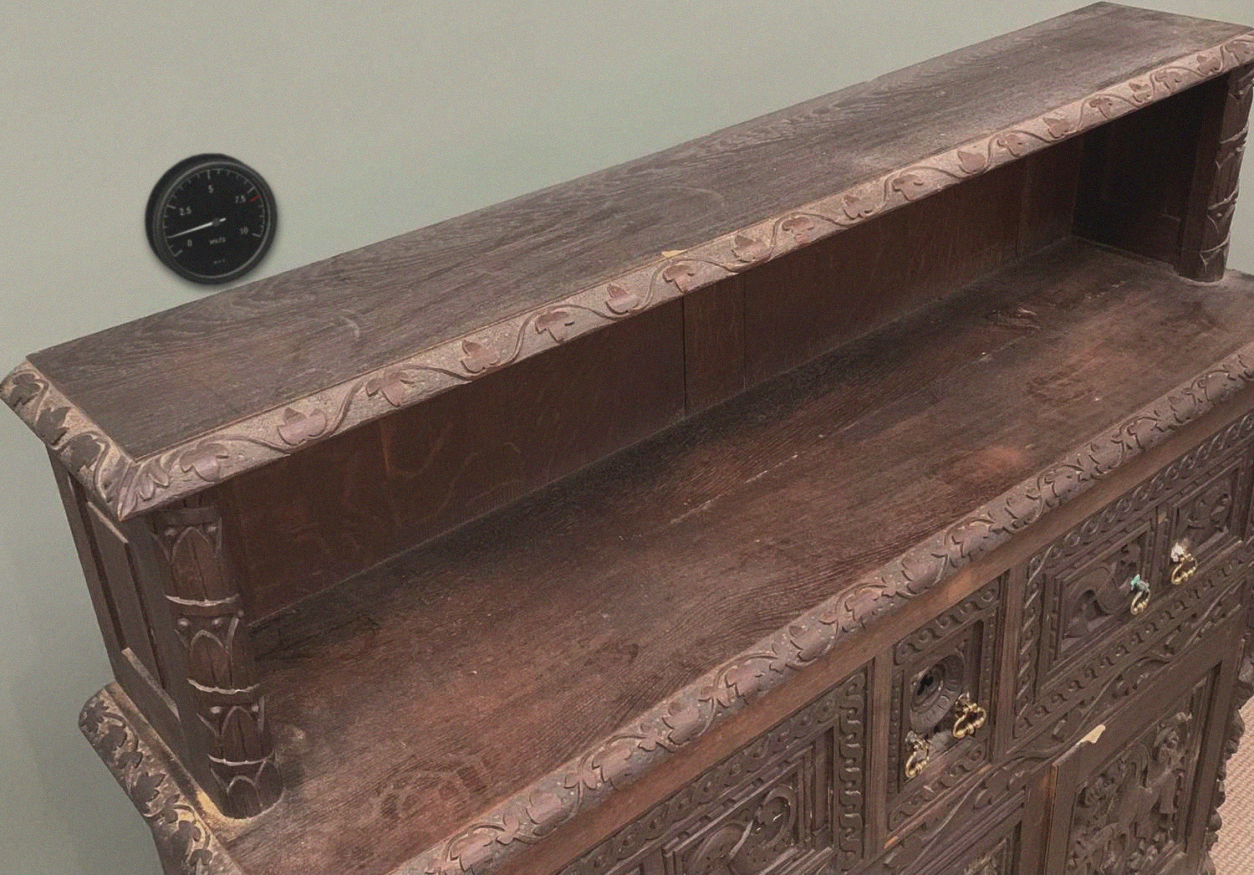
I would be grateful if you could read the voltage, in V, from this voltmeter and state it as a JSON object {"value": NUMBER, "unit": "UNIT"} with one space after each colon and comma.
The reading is {"value": 1, "unit": "V"}
